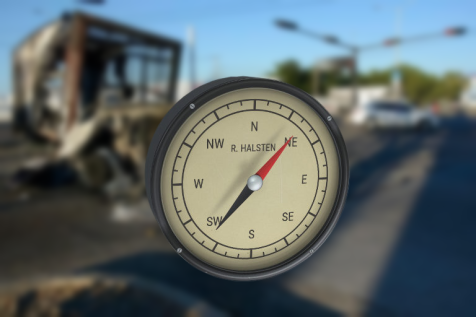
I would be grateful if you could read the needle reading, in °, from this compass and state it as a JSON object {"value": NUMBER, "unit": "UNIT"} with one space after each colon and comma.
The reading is {"value": 40, "unit": "°"}
